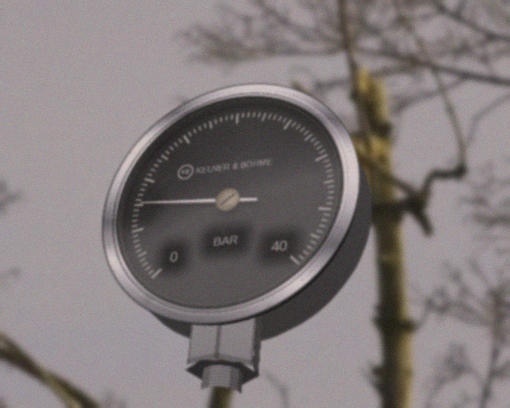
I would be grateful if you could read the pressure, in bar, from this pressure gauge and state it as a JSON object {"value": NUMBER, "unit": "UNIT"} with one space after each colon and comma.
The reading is {"value": 7.5, "unit": "bar"}
